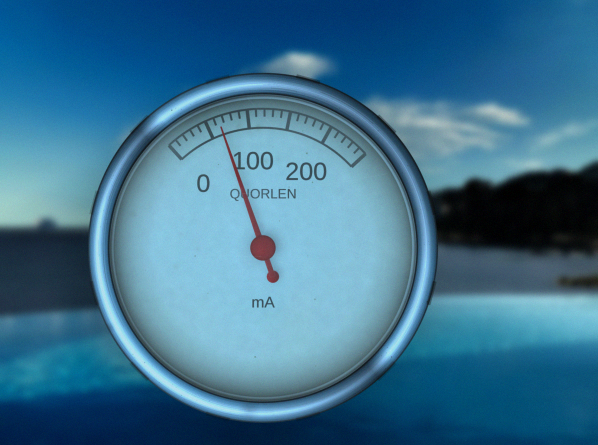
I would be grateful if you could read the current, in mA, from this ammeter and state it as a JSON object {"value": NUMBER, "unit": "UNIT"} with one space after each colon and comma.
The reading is {"value": 65, "unit": "mA"}
